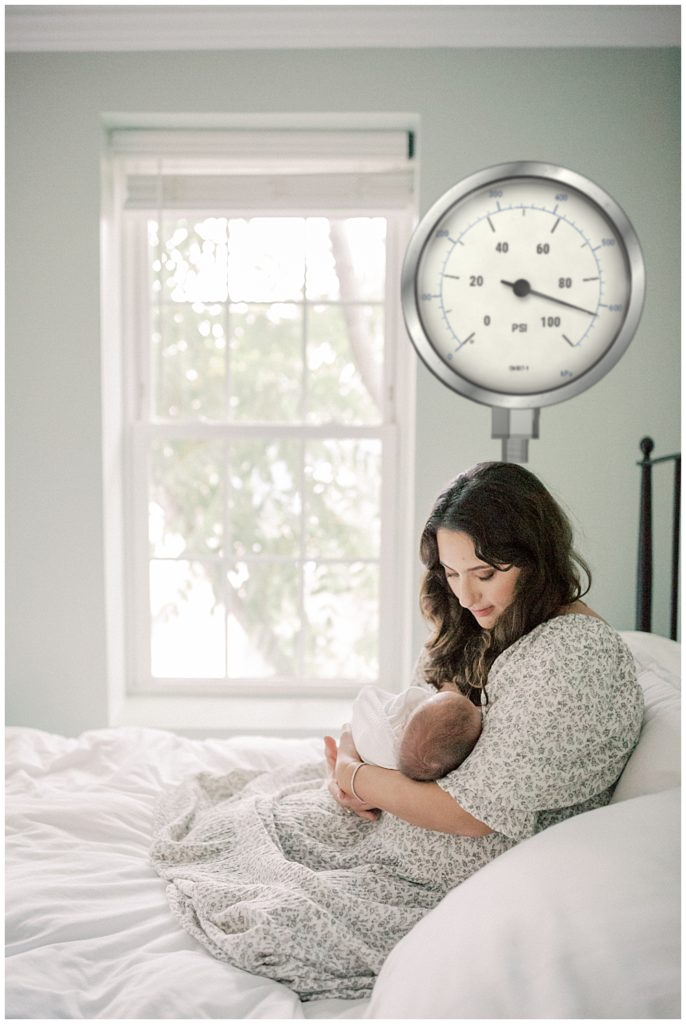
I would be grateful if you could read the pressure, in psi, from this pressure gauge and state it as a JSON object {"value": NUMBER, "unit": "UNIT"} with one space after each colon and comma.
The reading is {"value": 90, "unit": "psi"}
